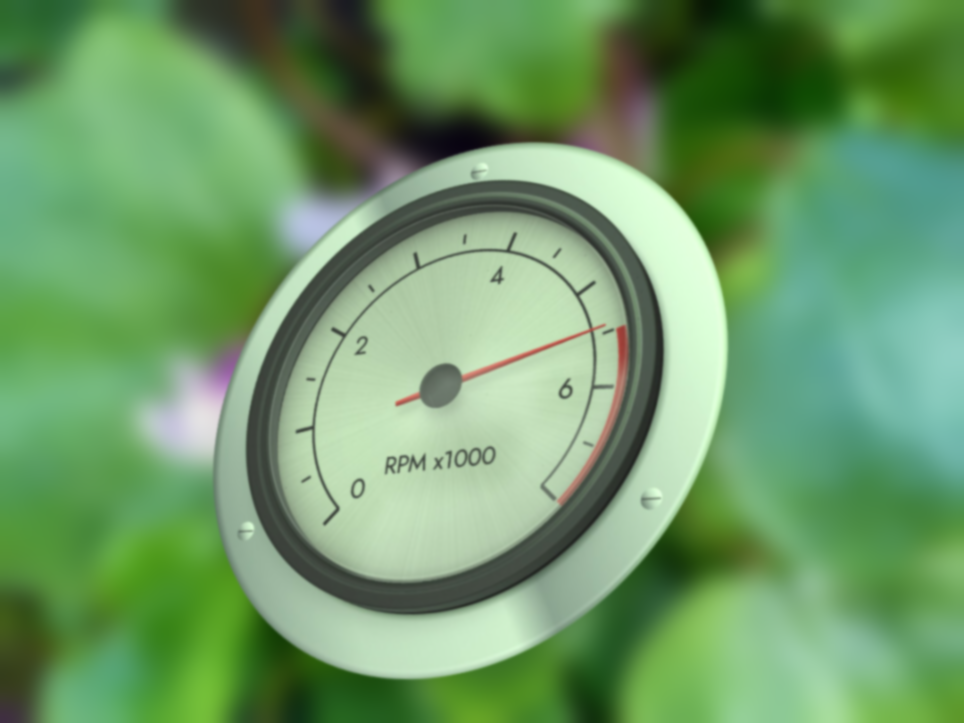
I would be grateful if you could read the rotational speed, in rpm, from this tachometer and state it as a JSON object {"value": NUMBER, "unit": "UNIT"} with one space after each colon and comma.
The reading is {"value": 5500, "unit": "rpm"}
